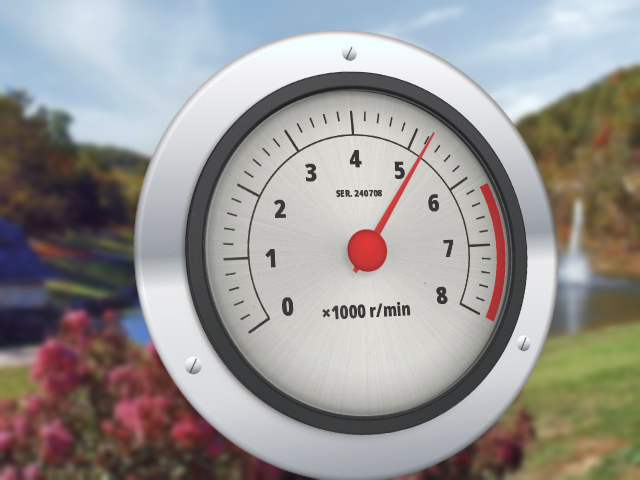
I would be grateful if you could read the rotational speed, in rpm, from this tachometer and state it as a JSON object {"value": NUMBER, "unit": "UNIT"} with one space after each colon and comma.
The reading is {"value": 5200, "unit": "rpm"}
